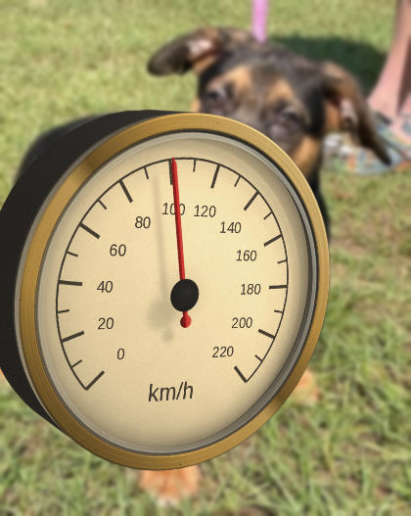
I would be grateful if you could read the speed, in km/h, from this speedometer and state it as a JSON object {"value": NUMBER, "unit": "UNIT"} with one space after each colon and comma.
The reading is {"value": 100, "unit": "km/h"}
